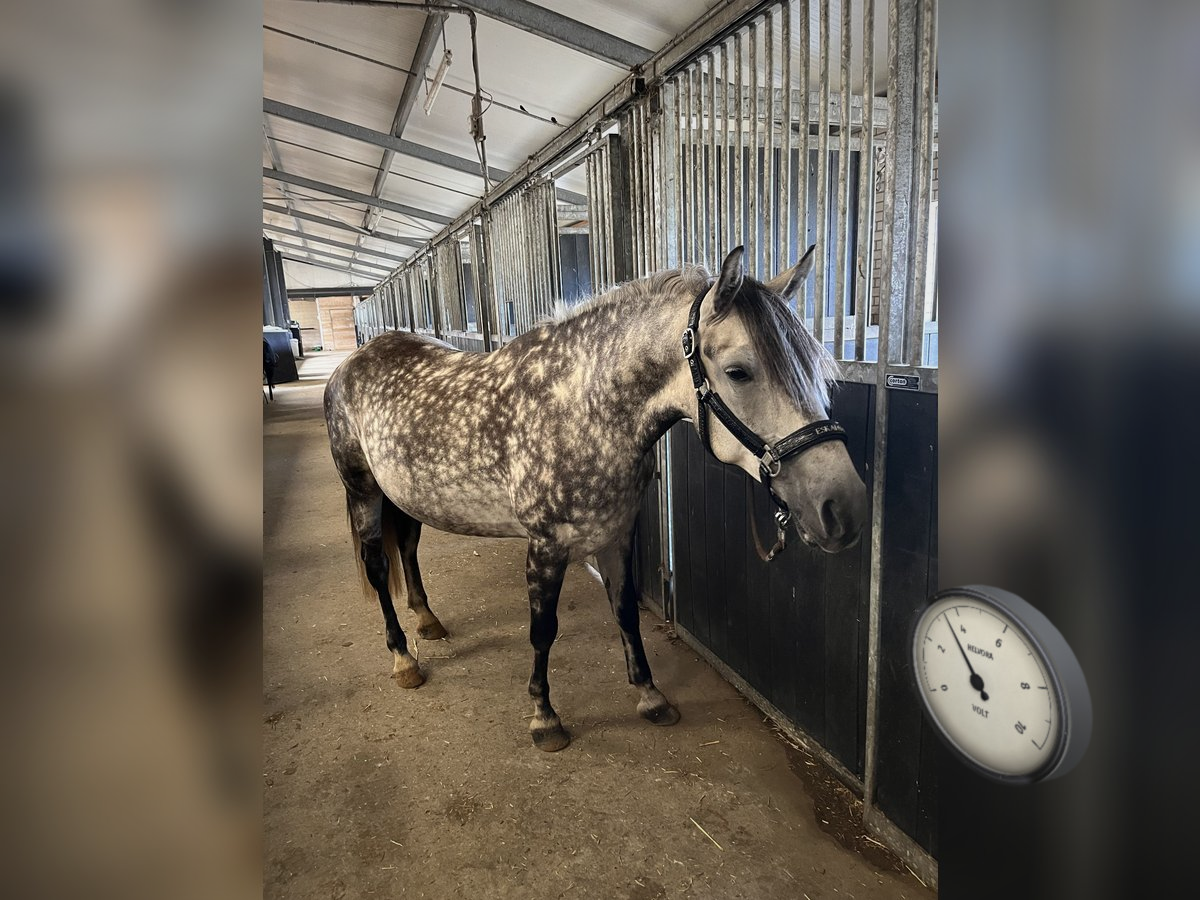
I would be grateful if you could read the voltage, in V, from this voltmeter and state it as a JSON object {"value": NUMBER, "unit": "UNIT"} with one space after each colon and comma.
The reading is {"value": 3.5, "unit": "V"}
